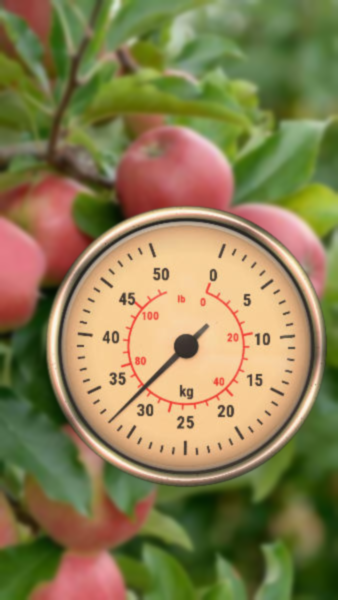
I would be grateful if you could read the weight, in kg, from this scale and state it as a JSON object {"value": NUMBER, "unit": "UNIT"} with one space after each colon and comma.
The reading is {"value": 32, "unit": "kg"}
